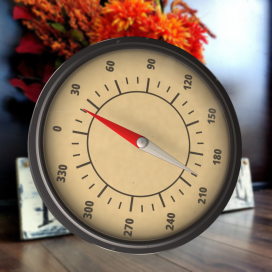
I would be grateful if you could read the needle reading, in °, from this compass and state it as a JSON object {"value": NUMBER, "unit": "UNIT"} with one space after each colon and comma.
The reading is {"value": 20, "unit": "°"}
